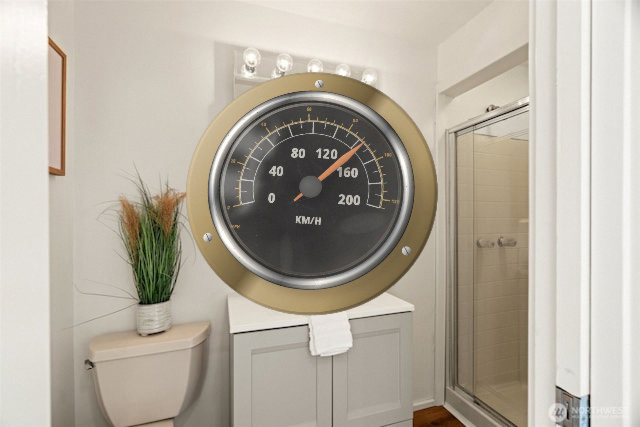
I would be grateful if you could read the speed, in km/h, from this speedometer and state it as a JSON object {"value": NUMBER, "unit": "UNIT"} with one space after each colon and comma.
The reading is {"value": 145, "unit": "km/h"}
